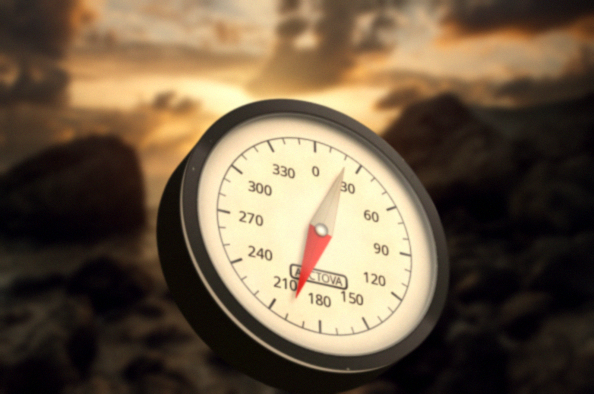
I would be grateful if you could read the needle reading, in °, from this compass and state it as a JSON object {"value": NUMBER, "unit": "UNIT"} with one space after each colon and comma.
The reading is {"value": 200, "unit": "°"}
